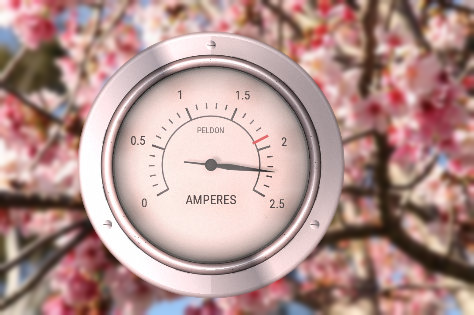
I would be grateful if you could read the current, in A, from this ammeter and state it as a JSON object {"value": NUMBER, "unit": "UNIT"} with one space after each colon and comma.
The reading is {"value": 2.25, "unit": "A"}
